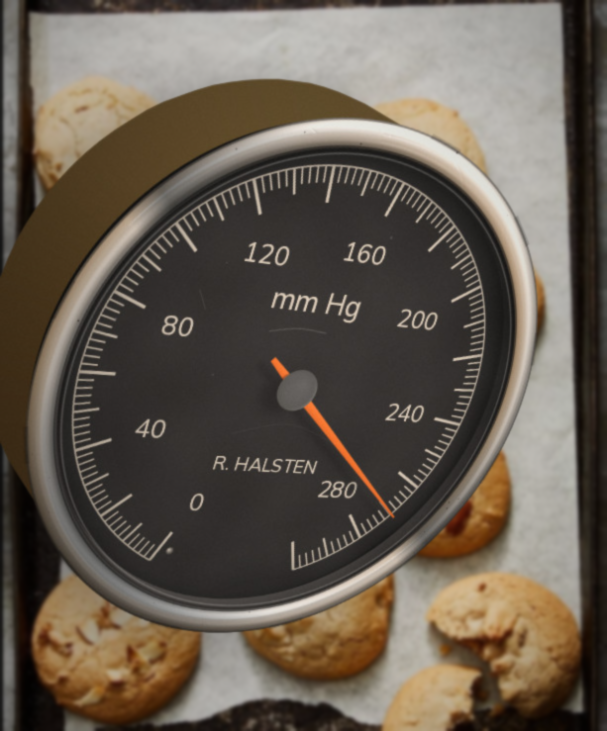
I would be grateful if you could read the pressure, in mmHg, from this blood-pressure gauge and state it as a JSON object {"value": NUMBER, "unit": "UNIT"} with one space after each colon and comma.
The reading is {"value": 270, "unit": "mmHg"}
